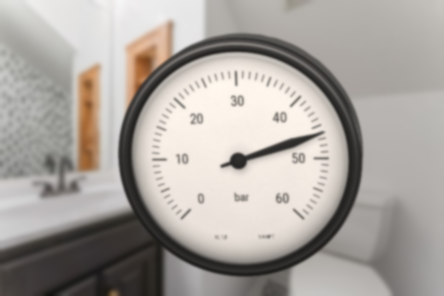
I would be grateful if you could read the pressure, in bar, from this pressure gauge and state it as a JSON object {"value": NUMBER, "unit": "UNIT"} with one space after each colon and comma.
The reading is {"value": 46, "unit": "bar"}
